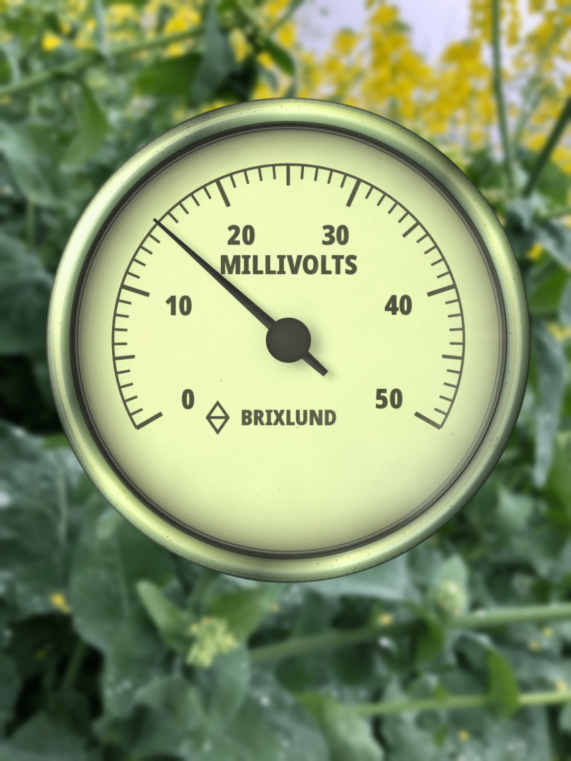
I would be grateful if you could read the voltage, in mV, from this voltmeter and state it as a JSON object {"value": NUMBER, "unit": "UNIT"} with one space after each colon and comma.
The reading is {"value": 15, "unit": "mV"}
